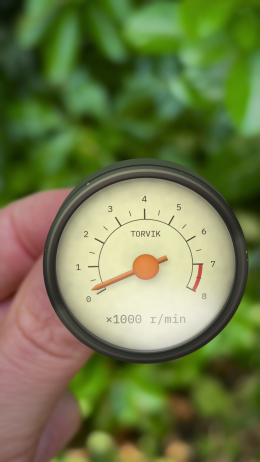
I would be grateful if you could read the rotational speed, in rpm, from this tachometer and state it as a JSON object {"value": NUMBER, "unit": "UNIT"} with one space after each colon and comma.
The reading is {"value": 250, "unit": "rpm"}
